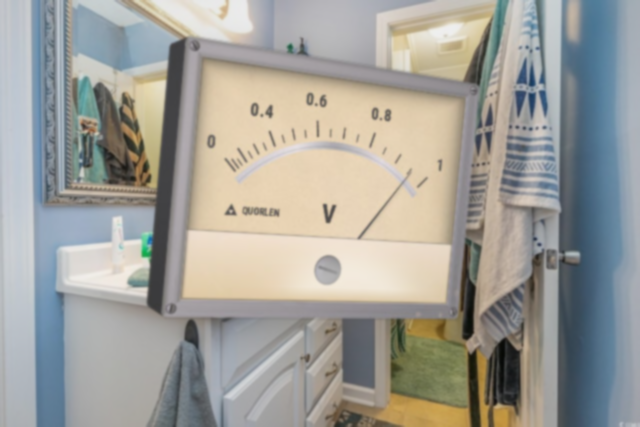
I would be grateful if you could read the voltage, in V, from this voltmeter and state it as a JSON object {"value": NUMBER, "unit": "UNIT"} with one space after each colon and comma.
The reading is {"value": 0.95, "unit": "V"}
